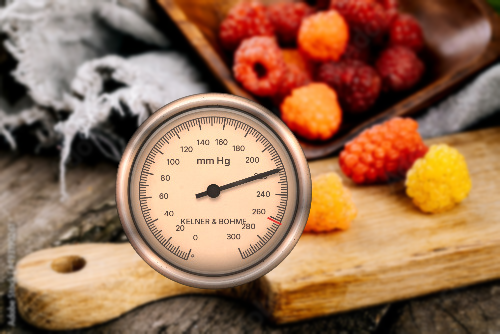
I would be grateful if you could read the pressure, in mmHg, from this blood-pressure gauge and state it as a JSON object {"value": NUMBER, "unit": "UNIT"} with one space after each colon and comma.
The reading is {"value": 220, "unit": "mmHg"}
